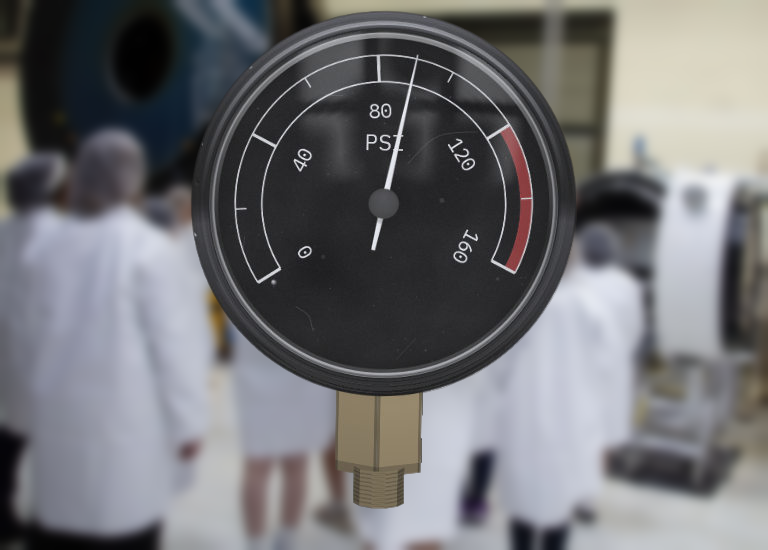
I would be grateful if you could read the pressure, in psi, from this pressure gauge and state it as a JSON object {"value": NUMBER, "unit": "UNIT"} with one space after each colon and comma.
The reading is {"value": 90, "unit": "psi"}
